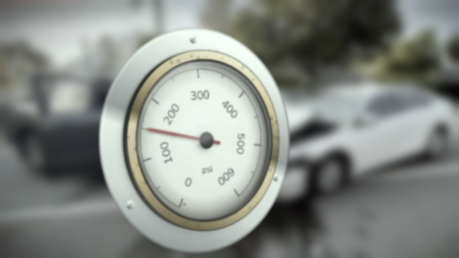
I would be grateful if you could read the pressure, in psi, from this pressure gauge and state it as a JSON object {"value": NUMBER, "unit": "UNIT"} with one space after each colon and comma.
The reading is {"value": 150, "unit": "psi"}
